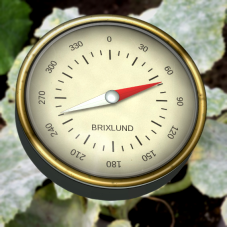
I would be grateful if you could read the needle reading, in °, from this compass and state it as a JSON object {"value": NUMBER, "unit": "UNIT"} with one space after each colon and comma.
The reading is {"value": 70, "unit": "°"}
